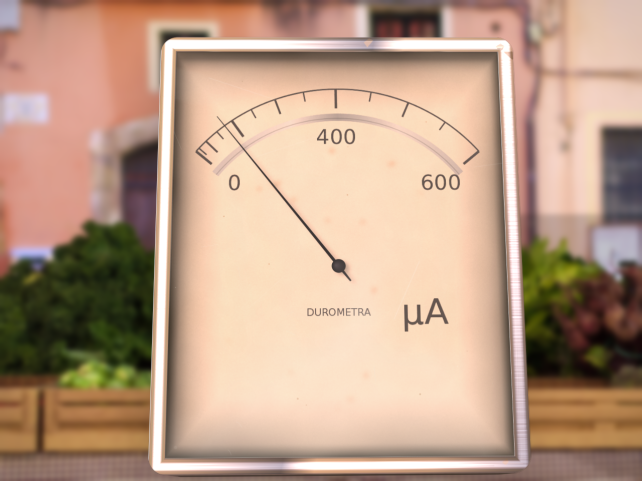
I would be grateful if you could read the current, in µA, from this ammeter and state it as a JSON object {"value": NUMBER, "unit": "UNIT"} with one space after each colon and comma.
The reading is {"value": 175, "unit": "µA"}
